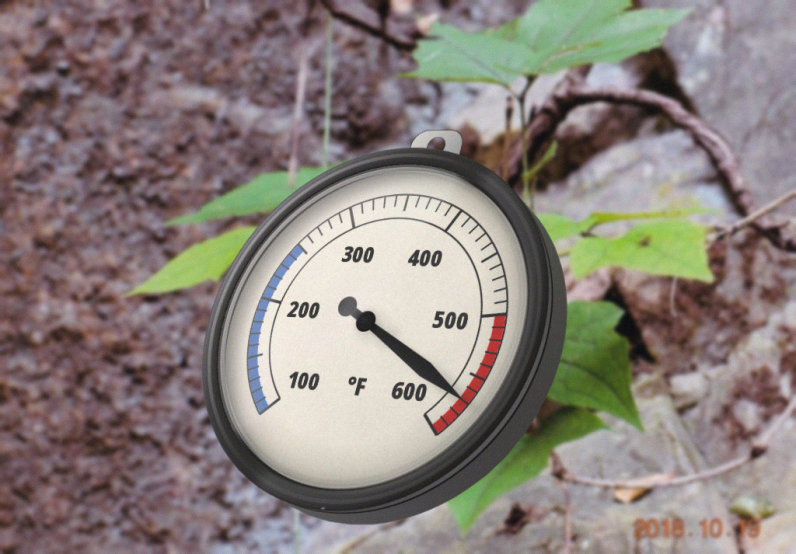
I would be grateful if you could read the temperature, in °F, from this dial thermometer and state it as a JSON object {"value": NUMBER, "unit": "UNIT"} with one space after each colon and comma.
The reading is {"value": 570, "unit": "°F"}
